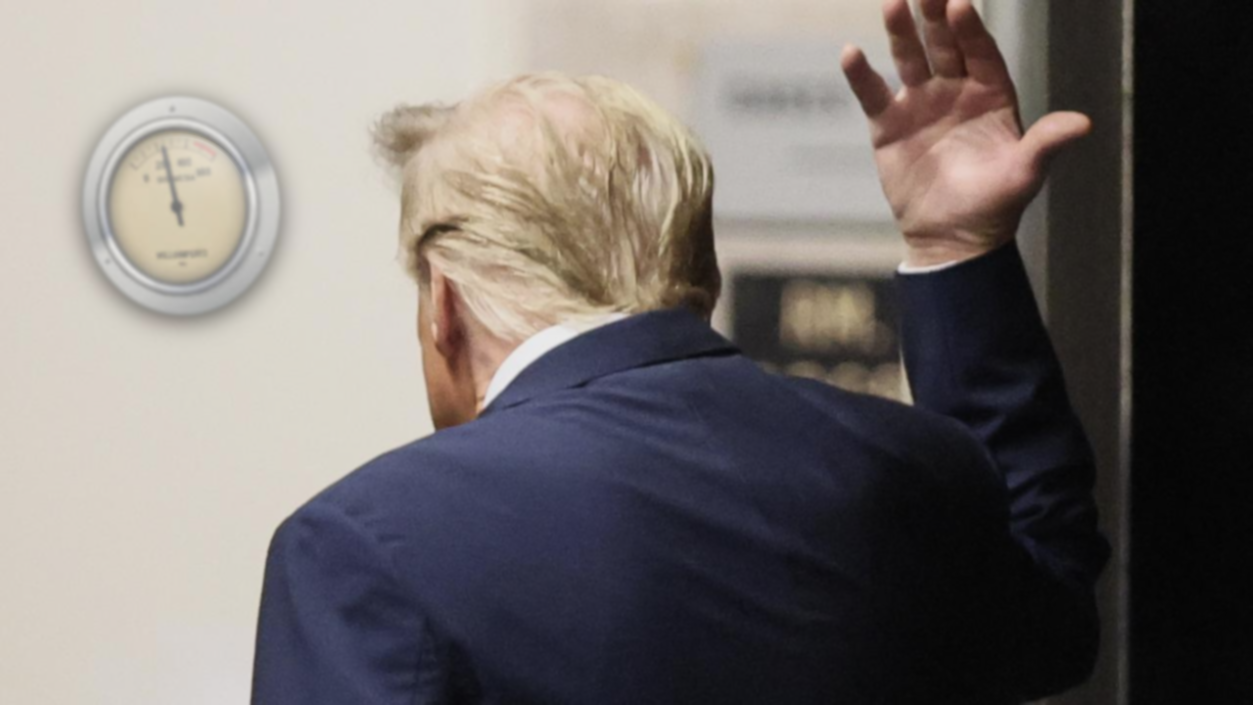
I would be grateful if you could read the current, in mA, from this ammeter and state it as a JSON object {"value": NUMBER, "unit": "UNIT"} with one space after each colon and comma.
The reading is {"value": 250, "unit": "mA"}
